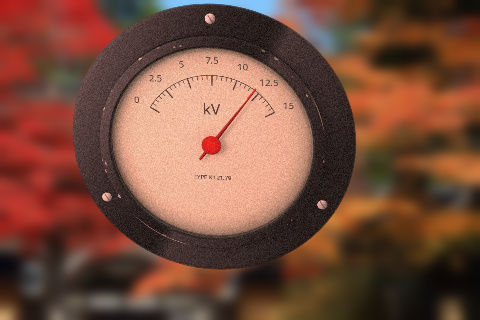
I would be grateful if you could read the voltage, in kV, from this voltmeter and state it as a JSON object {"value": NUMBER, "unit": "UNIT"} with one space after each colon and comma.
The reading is {"value": 12, "unit": "kV"}
